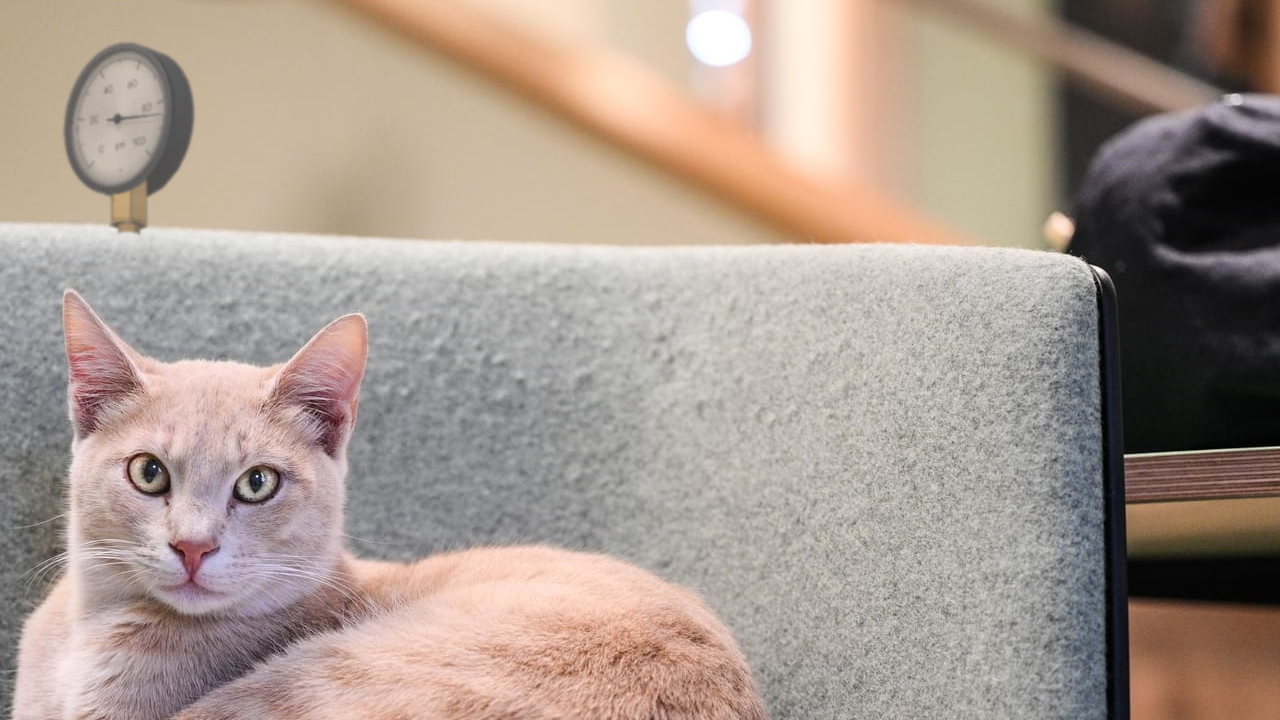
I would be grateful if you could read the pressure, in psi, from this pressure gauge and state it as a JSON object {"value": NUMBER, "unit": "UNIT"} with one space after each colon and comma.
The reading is {"value": 85, "unit": "psi"}
